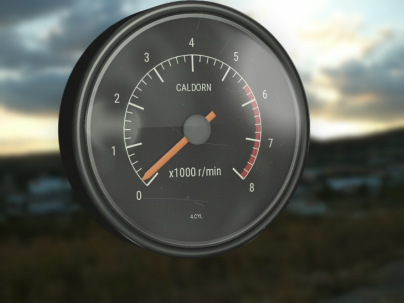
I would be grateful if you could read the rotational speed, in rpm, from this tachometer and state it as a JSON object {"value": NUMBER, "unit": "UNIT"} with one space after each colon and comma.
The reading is {"value": 200, "unit": "rpm"}
